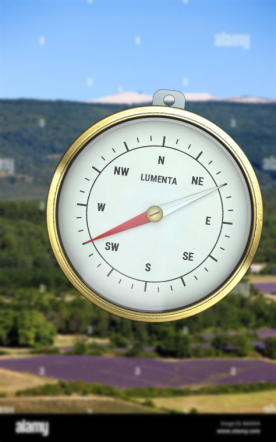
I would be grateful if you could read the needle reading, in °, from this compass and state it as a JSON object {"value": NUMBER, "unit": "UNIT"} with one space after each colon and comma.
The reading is {"value": 240, "unit": "°"}
